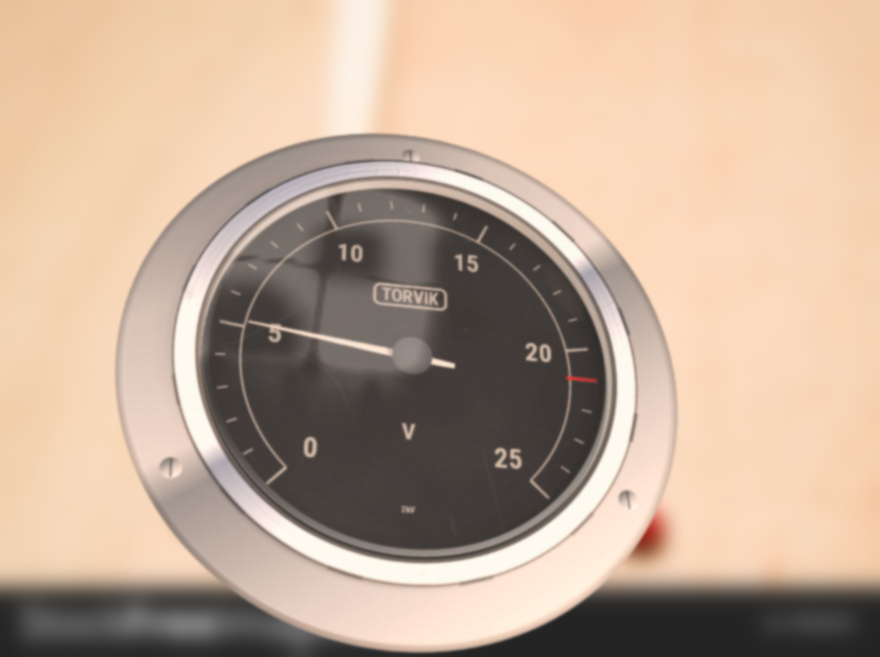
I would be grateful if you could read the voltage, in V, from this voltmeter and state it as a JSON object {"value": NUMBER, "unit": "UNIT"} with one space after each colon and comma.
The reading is {"value": 5, "unit": "V"}
